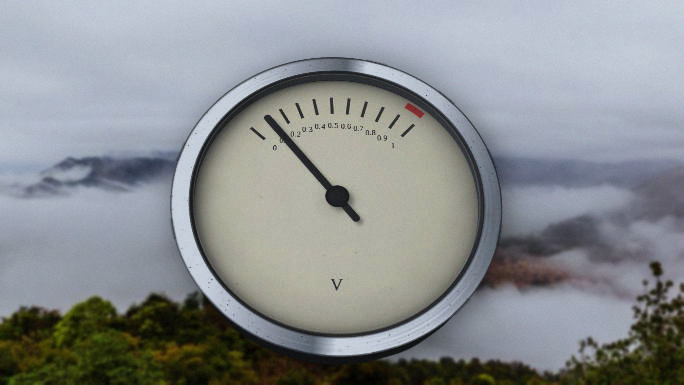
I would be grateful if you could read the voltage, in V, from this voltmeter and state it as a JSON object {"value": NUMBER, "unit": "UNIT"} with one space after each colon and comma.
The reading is {"value": 0.1, "unit": "V"}
